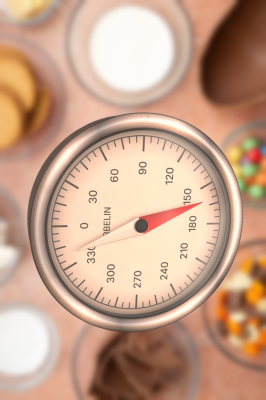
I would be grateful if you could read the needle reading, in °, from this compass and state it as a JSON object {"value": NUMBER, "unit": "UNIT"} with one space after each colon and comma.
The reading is {"value": 160, "unit": "°"}
